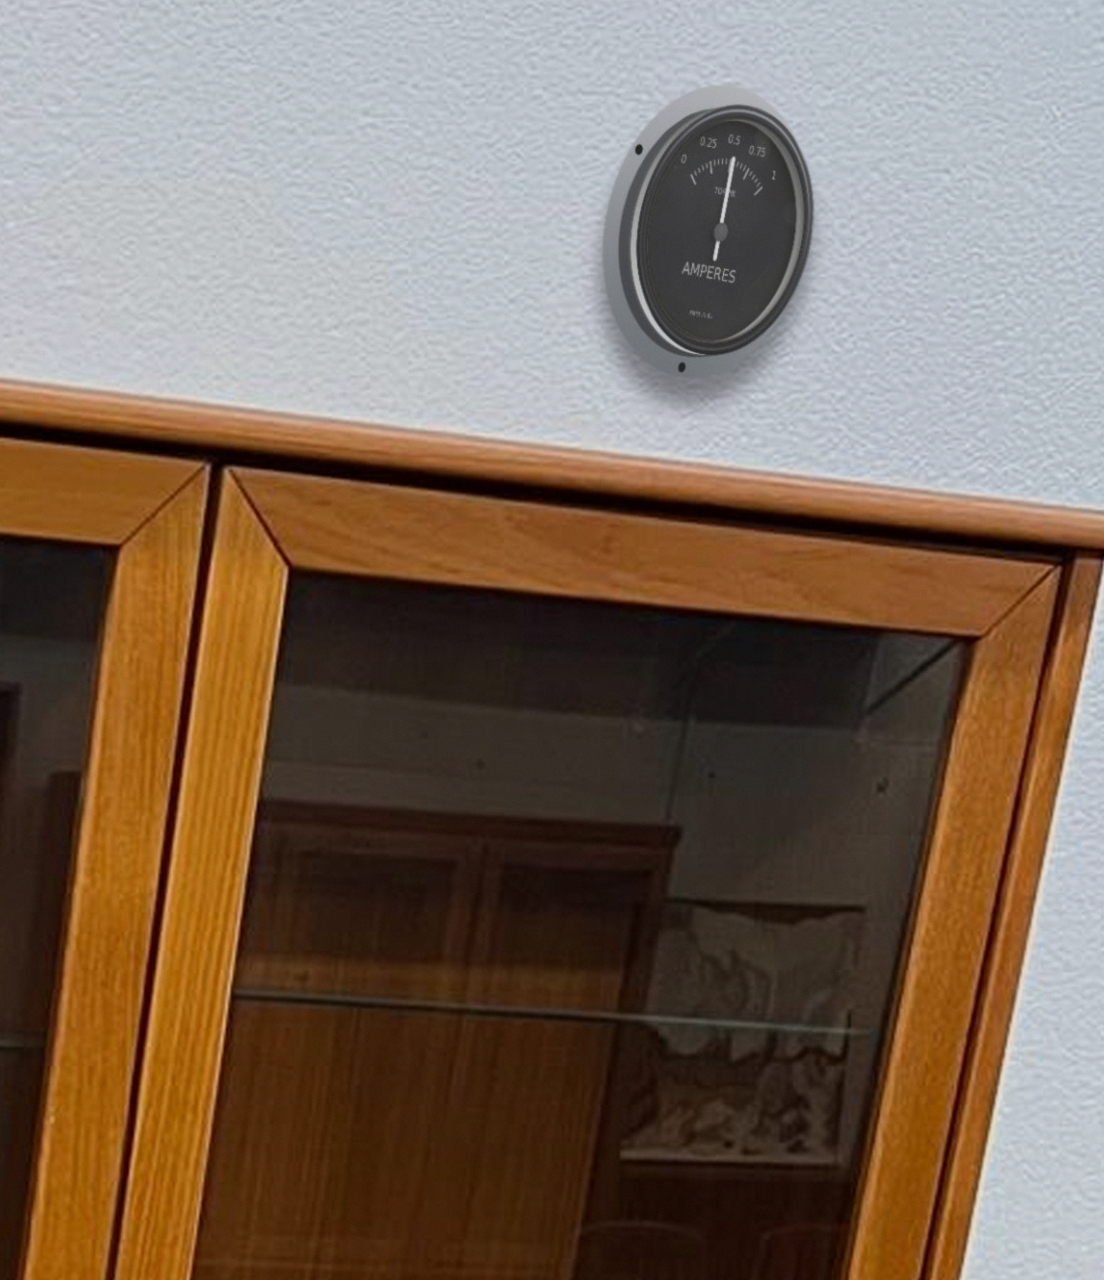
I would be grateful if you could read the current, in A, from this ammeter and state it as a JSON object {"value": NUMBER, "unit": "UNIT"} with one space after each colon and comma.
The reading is {"value": 0.5, "unit": "A"}
